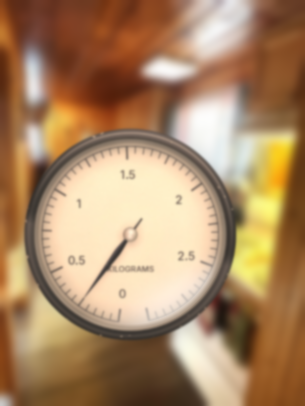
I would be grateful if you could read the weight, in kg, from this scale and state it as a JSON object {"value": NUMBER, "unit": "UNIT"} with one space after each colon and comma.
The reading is {"value": 0.25, "unit": "kg"}
